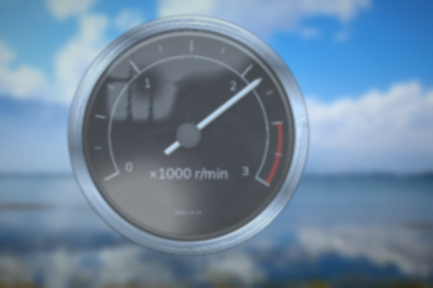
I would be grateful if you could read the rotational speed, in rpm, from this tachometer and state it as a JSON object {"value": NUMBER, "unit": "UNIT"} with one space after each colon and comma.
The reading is {"value": 2125, "unit": "rpm"}
